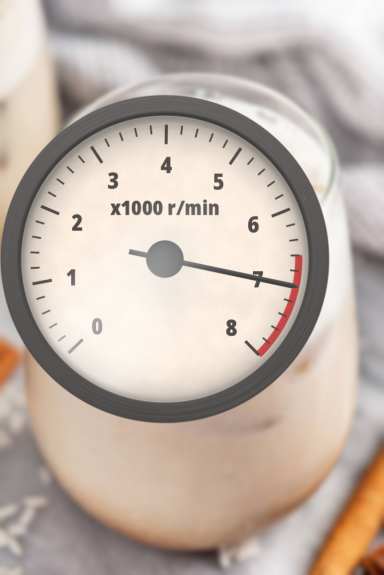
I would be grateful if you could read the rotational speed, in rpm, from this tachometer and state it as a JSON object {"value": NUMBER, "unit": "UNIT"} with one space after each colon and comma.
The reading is {"value": 7000, "unit": "rpm"}
